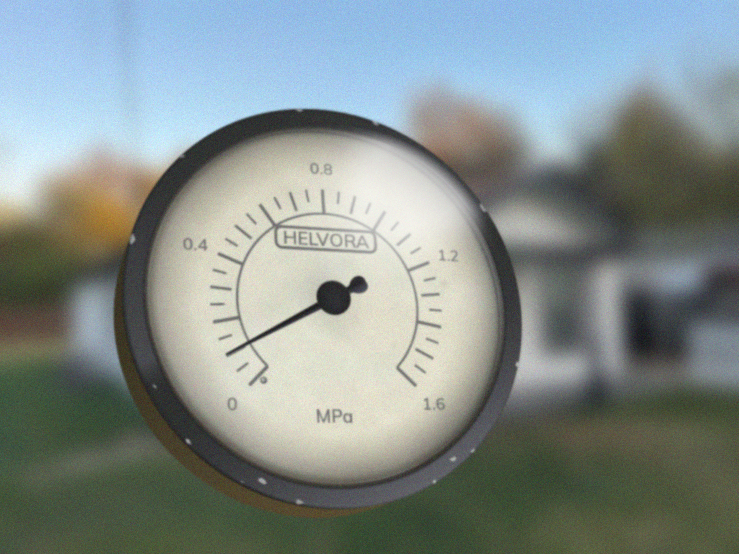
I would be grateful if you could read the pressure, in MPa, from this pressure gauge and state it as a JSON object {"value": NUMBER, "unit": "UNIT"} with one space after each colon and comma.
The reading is {"value": 0.1, "unit": "MPa"}
